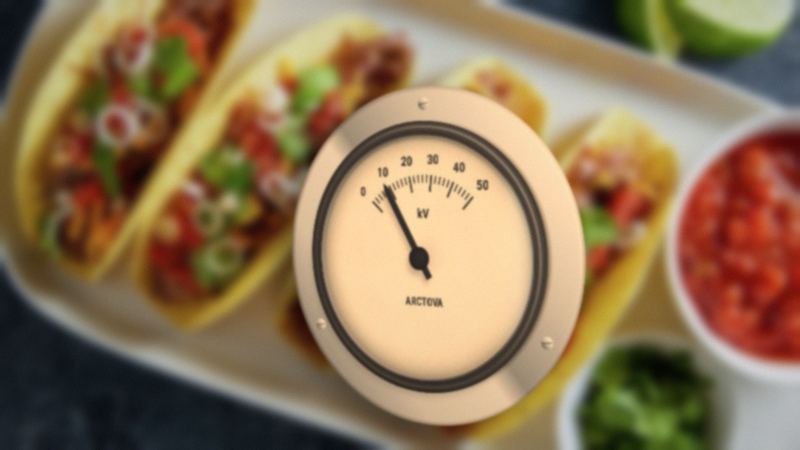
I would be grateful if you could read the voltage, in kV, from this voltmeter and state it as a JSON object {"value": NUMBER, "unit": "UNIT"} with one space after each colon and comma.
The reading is {"value": 10, "unit": "kV"}
